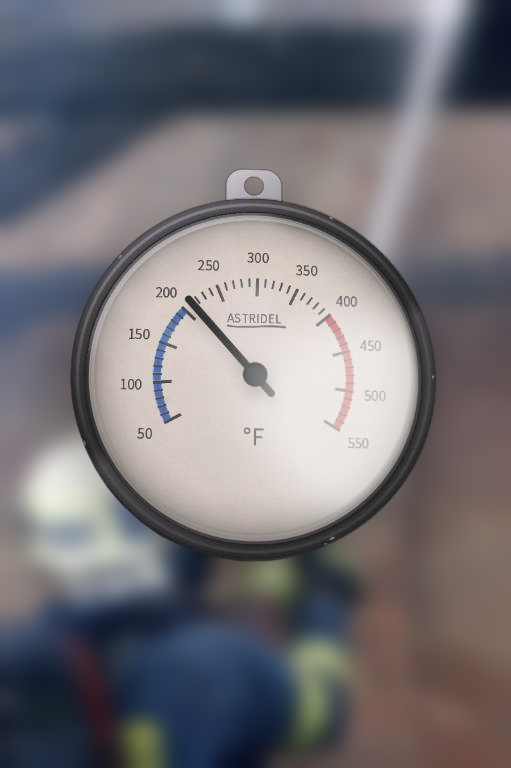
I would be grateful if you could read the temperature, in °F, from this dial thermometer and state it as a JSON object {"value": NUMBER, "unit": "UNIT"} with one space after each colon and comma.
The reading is {"value": 210, "unit": "°F"}
